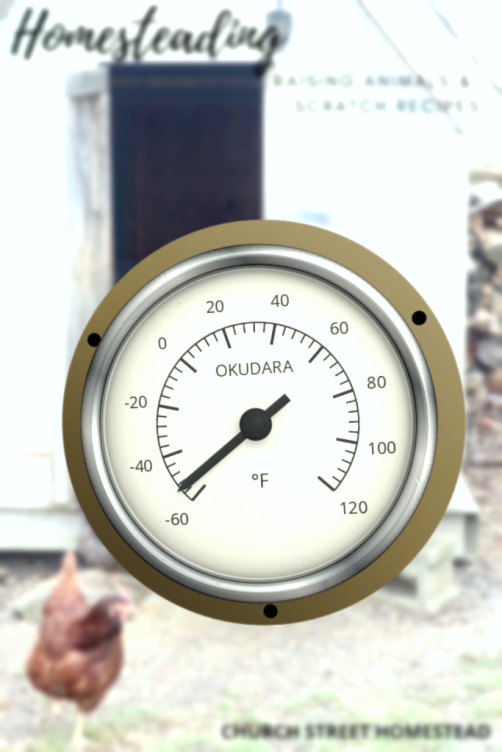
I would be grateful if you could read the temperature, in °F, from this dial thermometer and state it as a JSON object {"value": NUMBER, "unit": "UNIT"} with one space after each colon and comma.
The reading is {"value": -54, "unit": "°F"}
